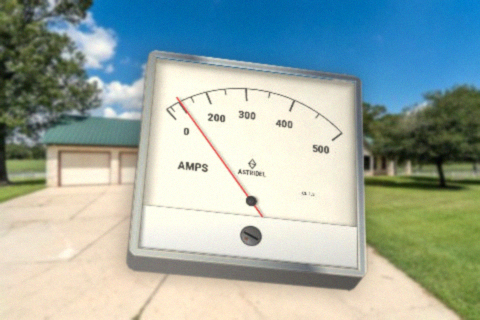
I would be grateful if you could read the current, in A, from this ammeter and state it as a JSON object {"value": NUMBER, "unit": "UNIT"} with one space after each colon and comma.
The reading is {"value": 100, "unit": "A"}
